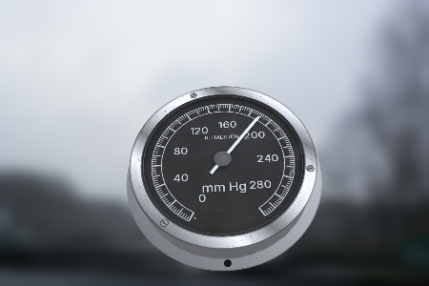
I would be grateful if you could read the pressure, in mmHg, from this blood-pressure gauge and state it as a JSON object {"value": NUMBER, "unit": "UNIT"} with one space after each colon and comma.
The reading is {"value": 190, "unit": "mmHg"}
